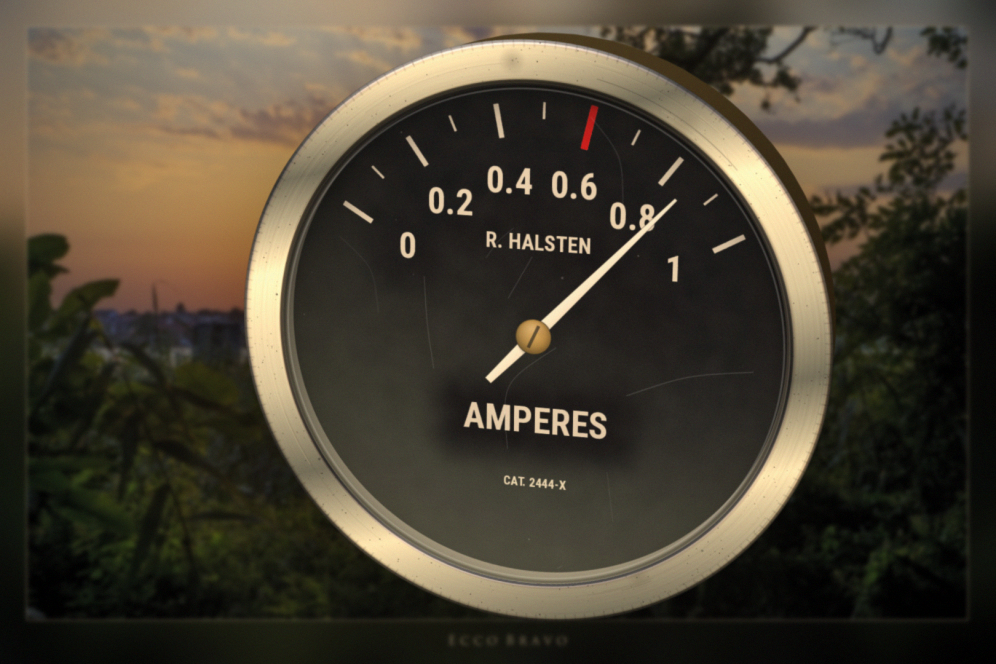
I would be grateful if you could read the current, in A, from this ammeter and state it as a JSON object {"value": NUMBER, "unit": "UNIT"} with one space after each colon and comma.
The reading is {"value": 0.85, "unit": "A"}
